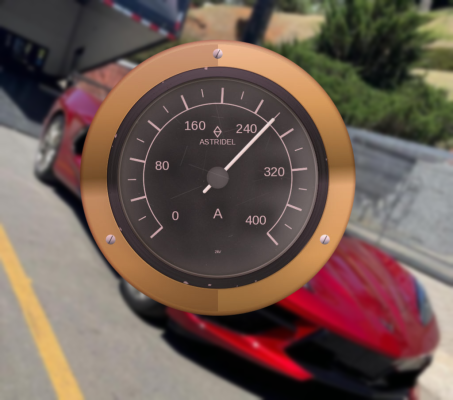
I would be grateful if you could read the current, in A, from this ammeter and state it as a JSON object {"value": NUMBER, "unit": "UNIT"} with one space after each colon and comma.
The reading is {"value": 260, "unit": "A"}
